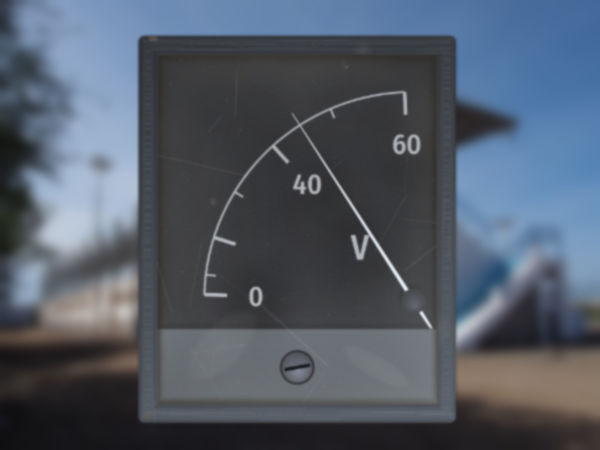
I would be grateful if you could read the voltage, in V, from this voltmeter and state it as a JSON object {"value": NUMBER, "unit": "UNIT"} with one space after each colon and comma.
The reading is {"value": 45, "unit": "V"}
